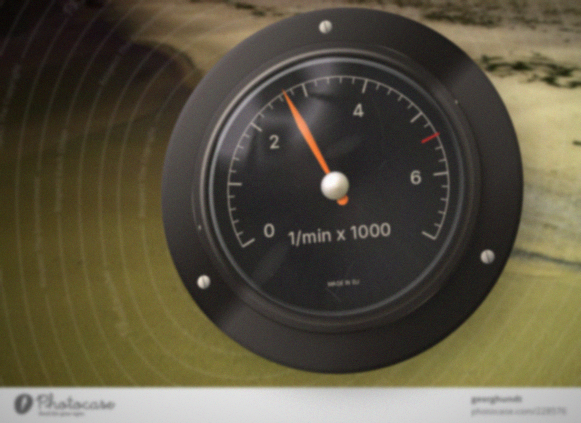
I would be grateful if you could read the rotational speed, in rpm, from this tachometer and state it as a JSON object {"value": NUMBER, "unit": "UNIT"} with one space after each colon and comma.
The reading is {"value": 2700, "unit": "rpm"}
